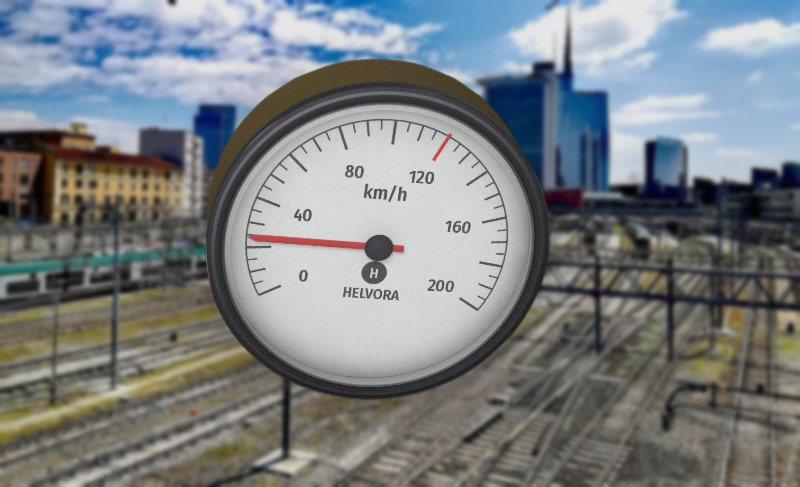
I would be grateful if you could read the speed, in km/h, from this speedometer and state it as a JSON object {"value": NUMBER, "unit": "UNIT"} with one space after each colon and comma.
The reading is {"value": 25, "unit": "km/h"}
